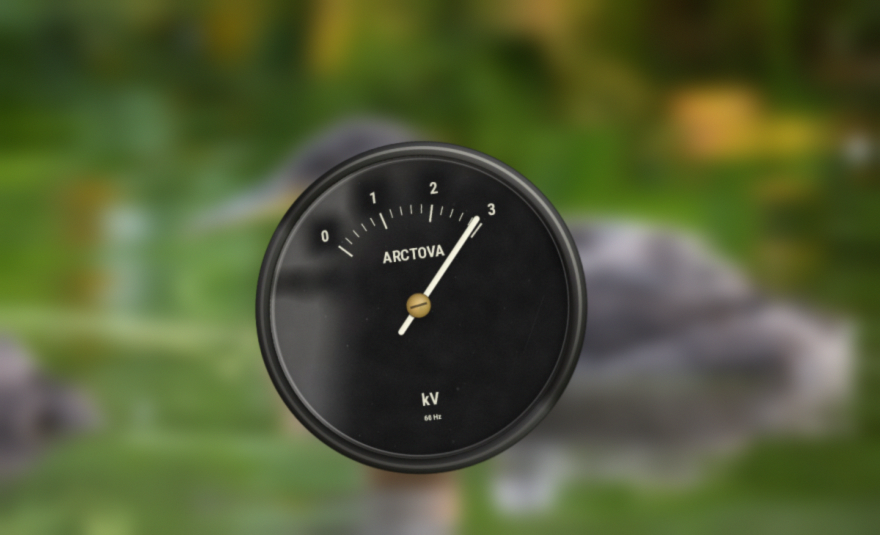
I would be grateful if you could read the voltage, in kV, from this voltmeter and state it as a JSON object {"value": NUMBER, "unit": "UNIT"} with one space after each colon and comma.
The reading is {"value": 2.9, "unit": "kV"}
